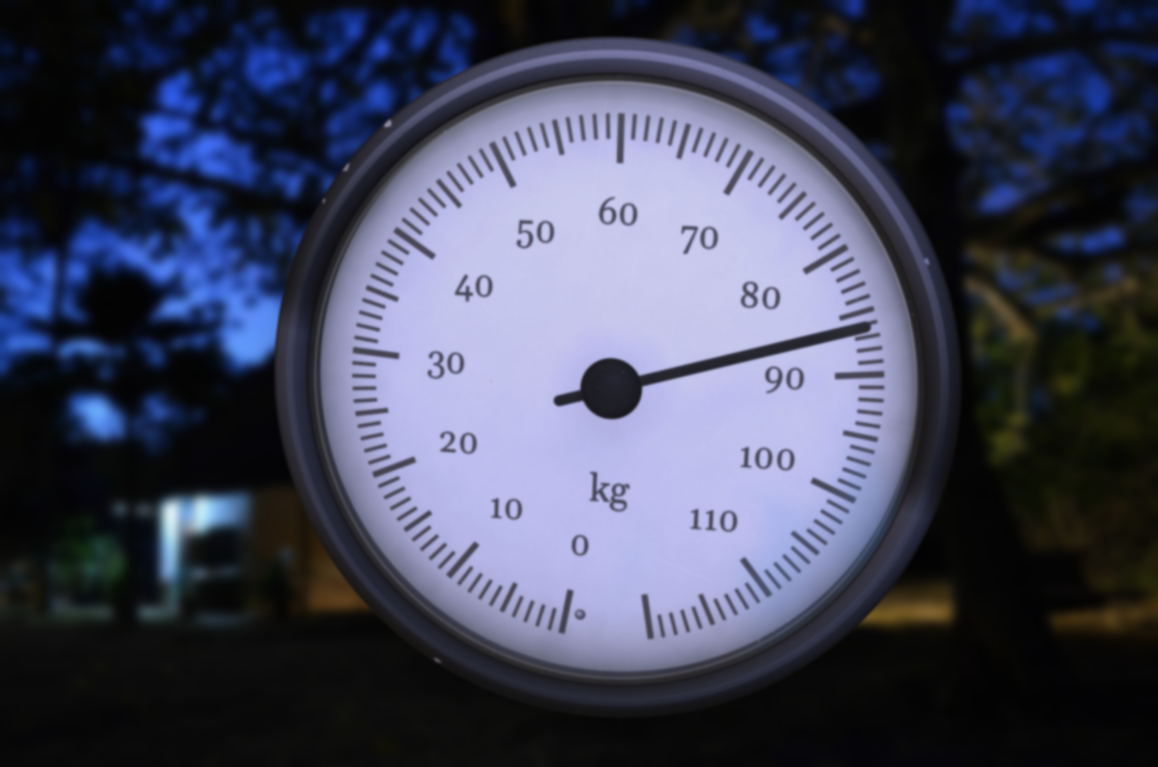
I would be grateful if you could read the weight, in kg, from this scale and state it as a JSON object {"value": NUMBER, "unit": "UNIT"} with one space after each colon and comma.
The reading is {"value": 86, "unit": "kg"}
